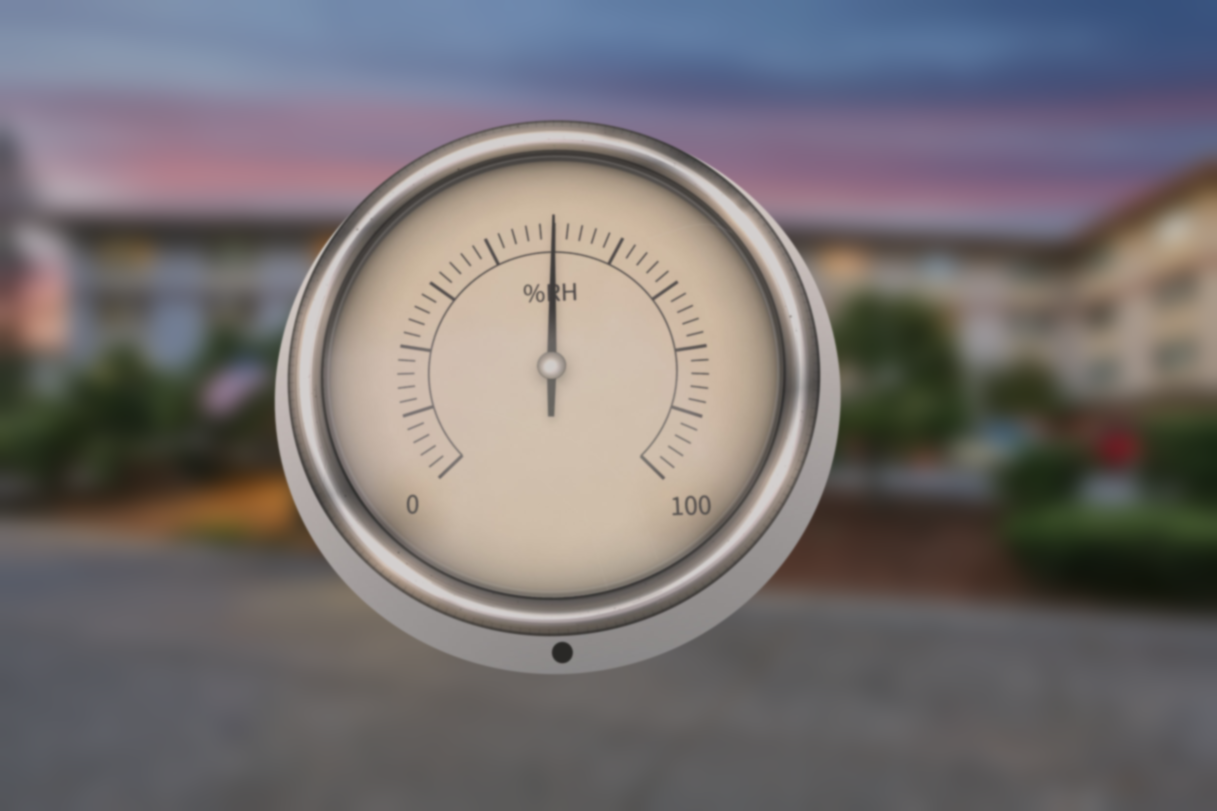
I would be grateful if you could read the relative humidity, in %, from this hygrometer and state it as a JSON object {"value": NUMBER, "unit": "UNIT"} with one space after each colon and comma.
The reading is {"value": 50, "unit": "%"}
